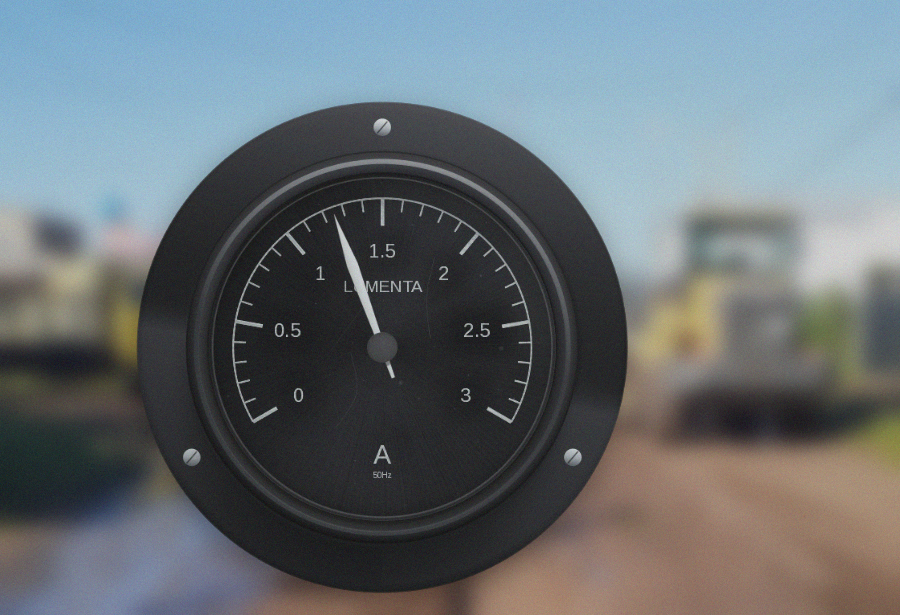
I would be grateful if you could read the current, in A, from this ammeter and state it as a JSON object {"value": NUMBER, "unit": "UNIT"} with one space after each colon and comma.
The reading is {"value": 1.25, "unit": "A"}
